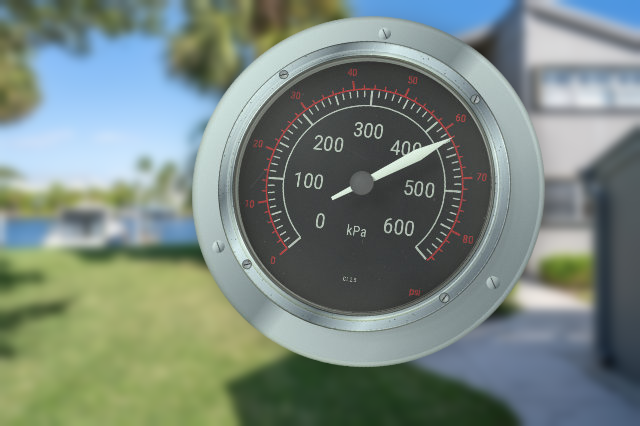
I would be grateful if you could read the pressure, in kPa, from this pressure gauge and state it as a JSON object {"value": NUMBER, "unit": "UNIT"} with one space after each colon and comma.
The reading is {"value": 430, "unit": "kPa"}
